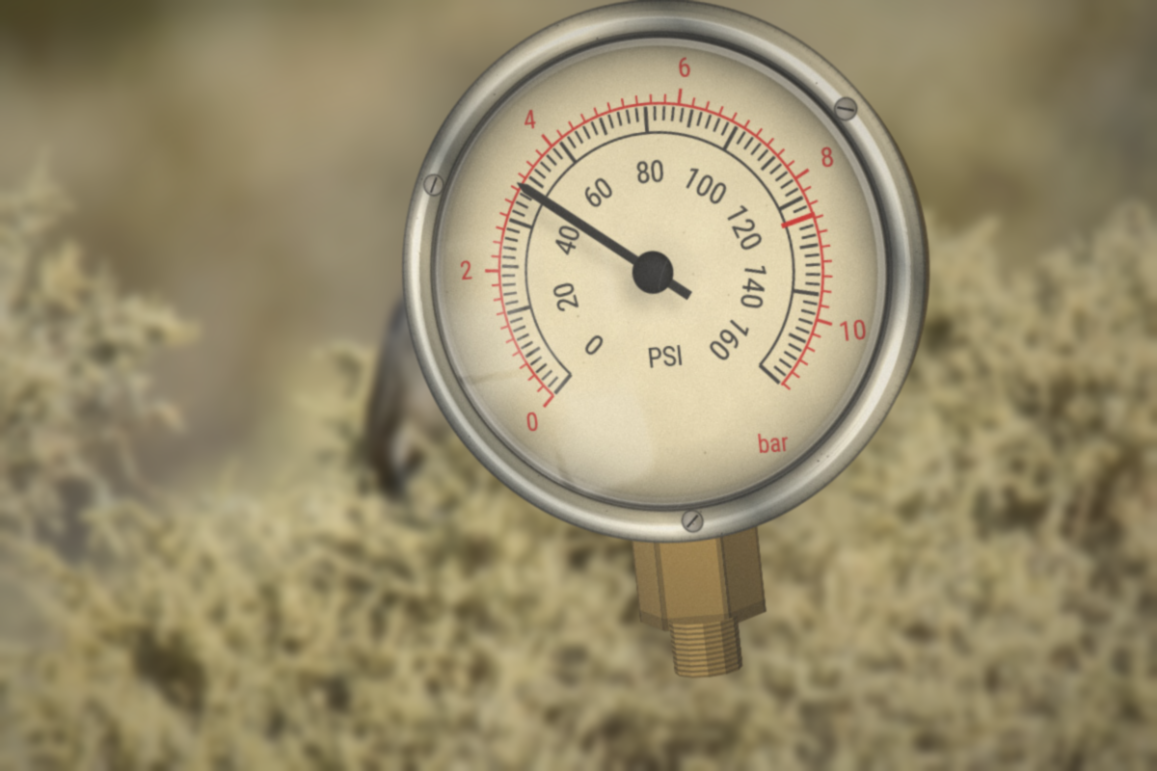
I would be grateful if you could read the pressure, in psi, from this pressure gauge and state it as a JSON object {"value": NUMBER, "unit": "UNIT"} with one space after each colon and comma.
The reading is {"value": 48, "unit": "psi"}
